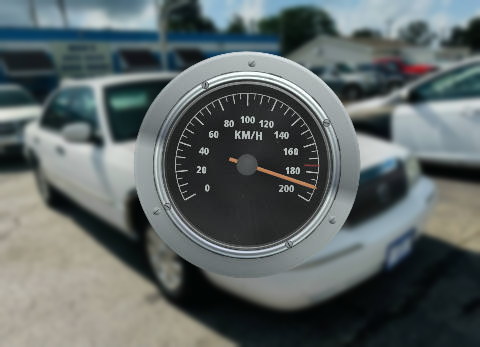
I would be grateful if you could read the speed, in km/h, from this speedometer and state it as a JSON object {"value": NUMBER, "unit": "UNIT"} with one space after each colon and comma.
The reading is {"value": 190, "unit": "km/h"}
